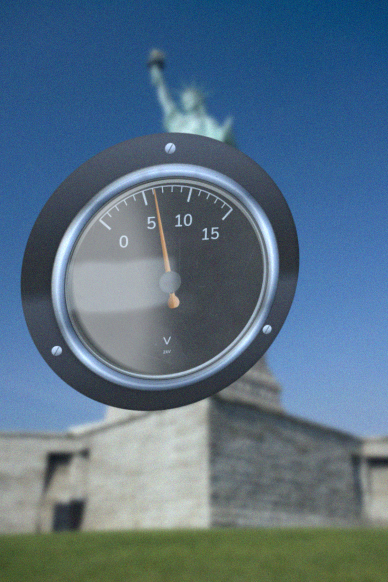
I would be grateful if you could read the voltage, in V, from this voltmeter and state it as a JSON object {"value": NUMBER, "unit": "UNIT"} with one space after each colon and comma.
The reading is {"value": 6, "unit": "V"}
